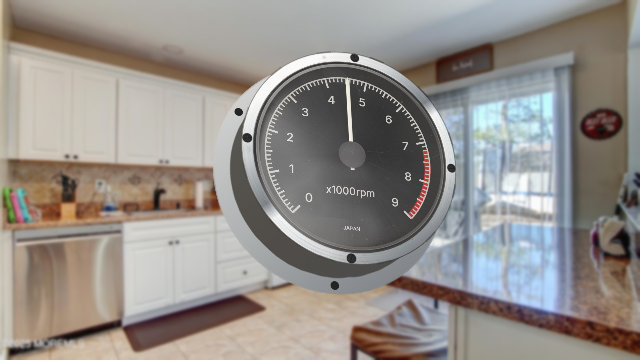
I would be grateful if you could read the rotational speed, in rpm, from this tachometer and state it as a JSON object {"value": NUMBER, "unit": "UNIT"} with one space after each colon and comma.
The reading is {"value": 4500, "unit": "rpm"}
